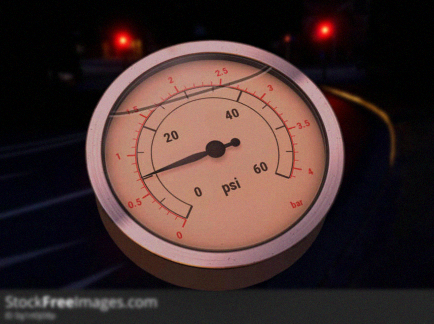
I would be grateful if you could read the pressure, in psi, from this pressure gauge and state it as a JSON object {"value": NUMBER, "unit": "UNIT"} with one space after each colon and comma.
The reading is {"value": 10, "unit": "psi"}
